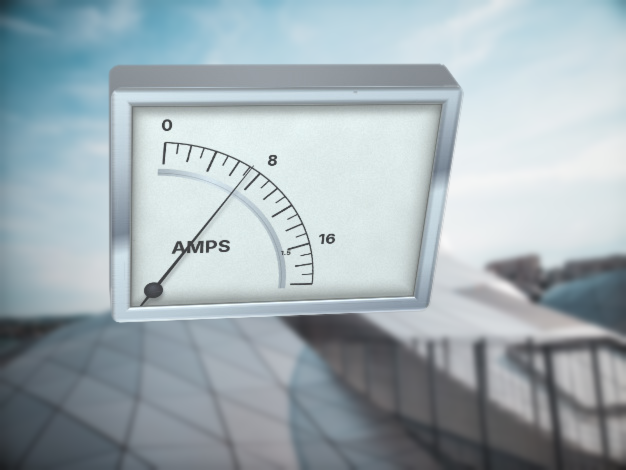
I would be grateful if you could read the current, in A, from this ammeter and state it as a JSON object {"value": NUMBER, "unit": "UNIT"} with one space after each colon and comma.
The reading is {"value": 7, "unit": "A"}
